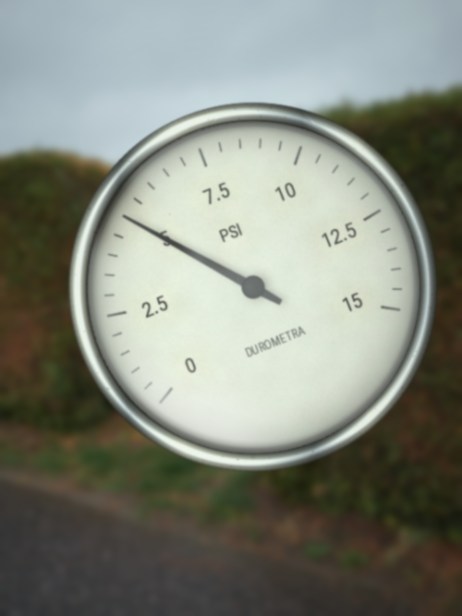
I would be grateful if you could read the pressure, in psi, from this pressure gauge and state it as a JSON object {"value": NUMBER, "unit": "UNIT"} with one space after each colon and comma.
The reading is {"value": 5, "unit": "psi"}
